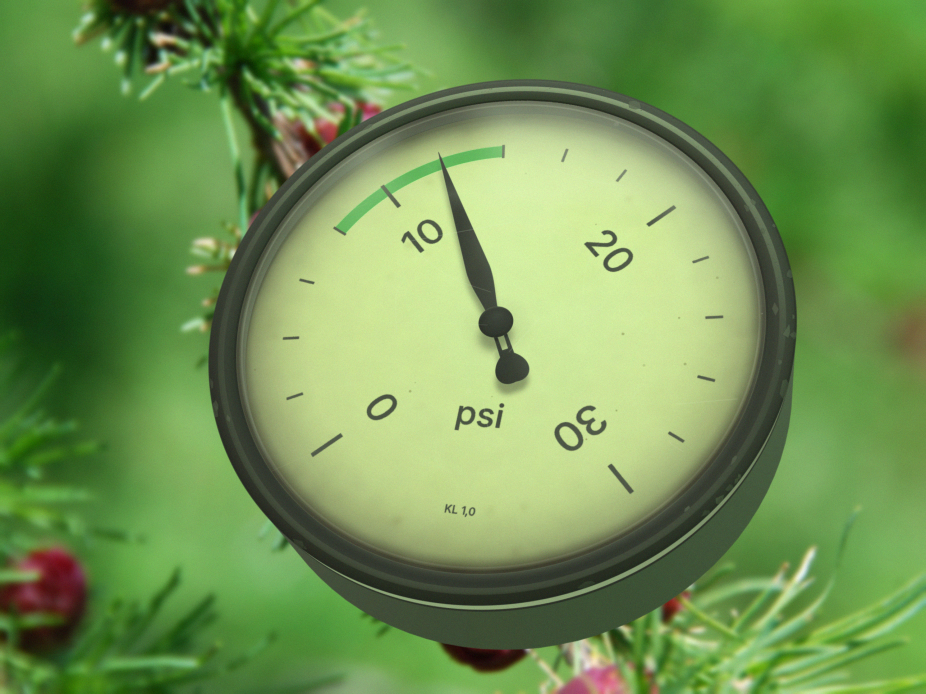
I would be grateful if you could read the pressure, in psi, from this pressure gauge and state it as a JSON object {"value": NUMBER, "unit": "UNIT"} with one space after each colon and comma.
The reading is {"value": 12, "unit": "psi"}
